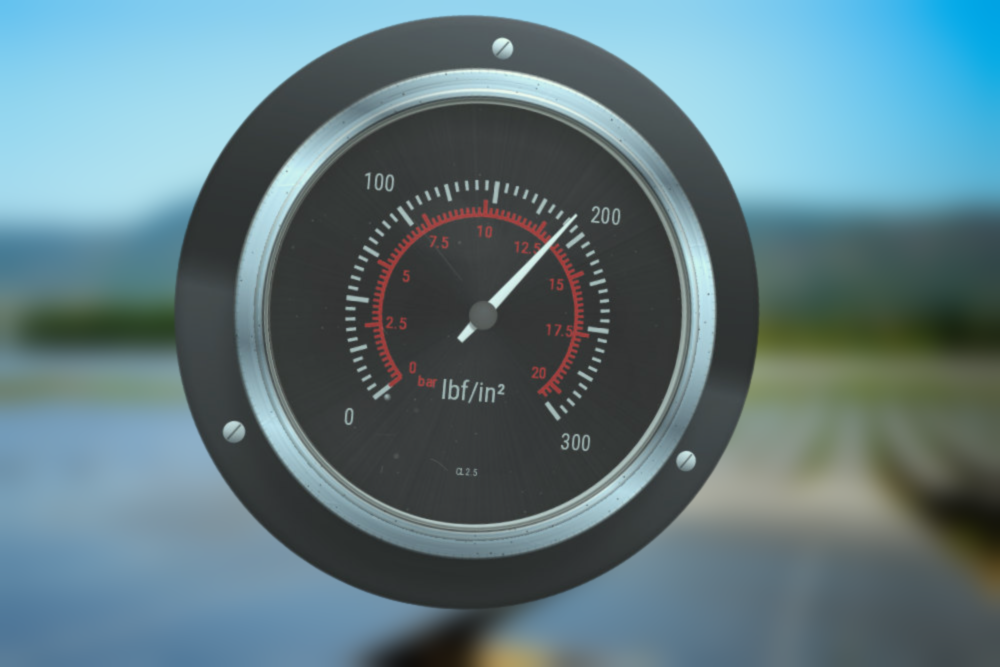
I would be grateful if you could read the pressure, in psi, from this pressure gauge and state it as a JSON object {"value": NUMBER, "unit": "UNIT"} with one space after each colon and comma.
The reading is {"value": 190, "unit": "psi"}
